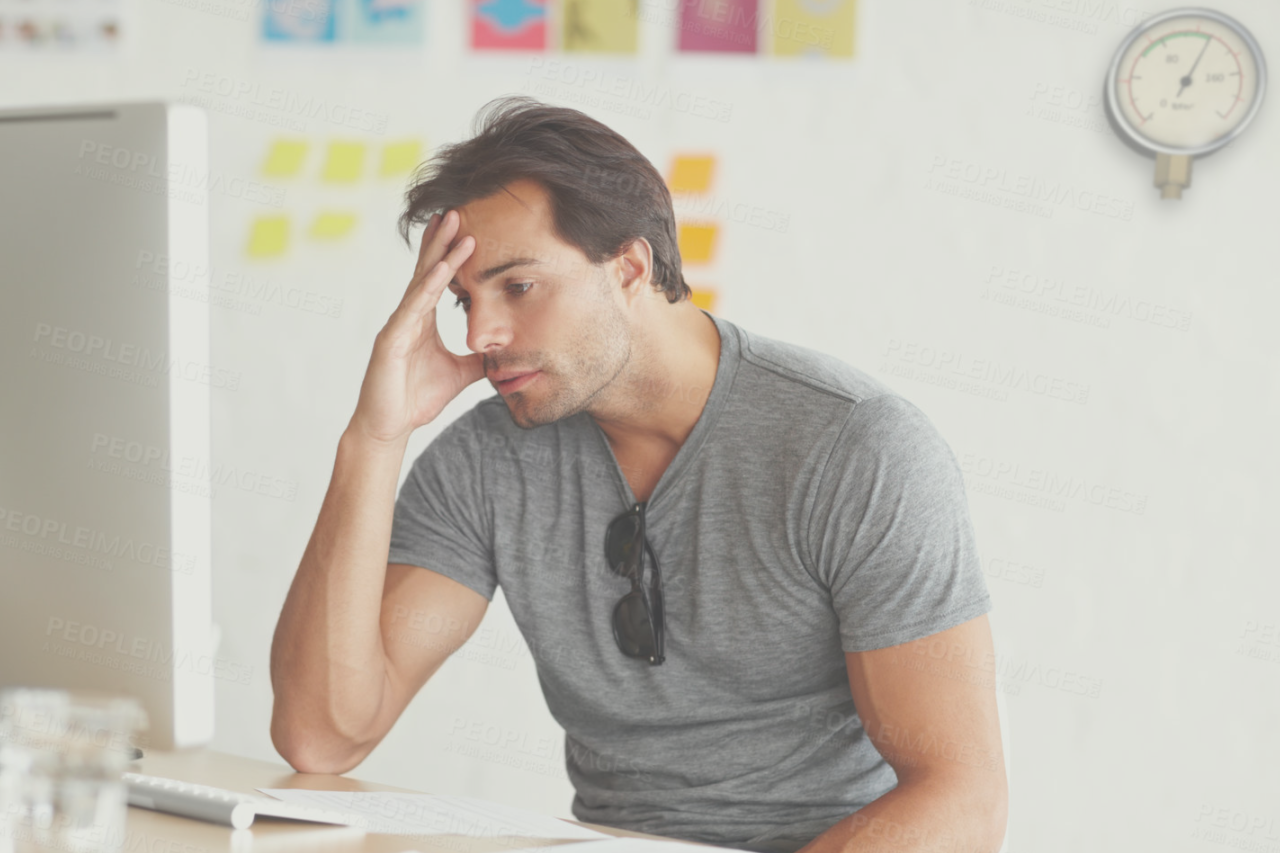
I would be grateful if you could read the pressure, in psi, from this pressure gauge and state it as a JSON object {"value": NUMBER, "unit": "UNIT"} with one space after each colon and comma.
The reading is {"value": 120, "unit": "psi"}
